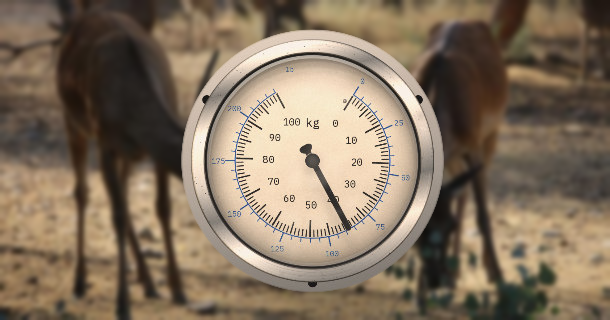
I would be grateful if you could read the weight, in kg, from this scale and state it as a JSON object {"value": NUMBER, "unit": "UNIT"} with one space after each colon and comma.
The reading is {"value": 40, "unit": "kg"}
